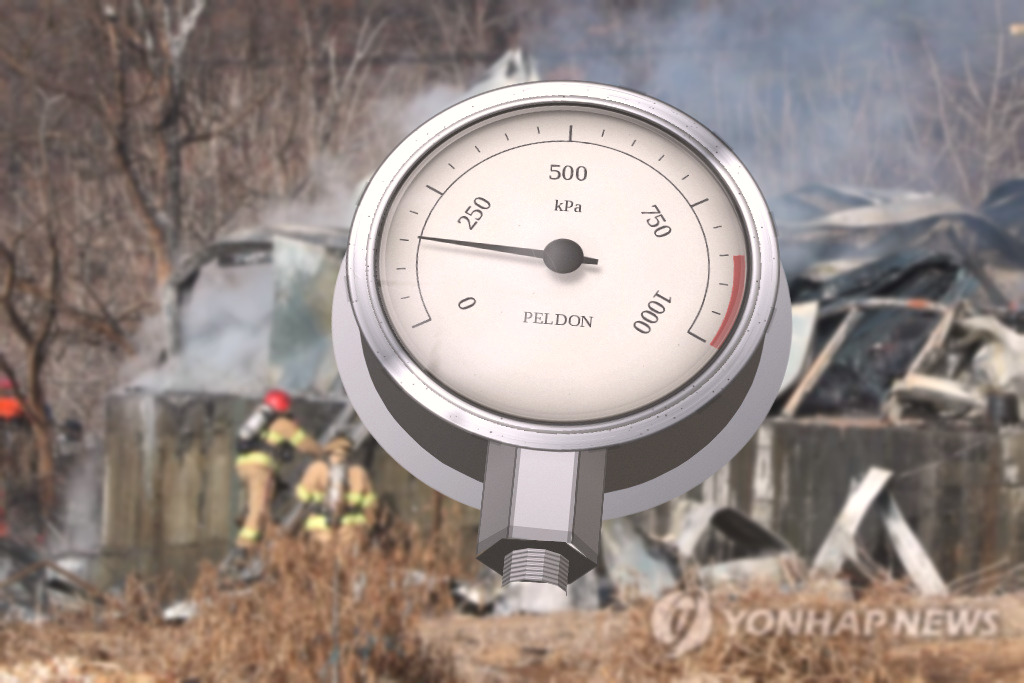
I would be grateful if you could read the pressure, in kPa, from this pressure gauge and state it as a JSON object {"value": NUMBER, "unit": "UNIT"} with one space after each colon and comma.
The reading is {"value": 150, "unit": "kPa"}
